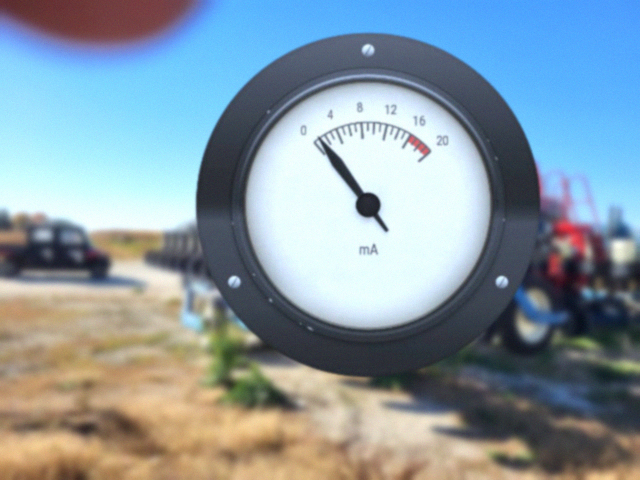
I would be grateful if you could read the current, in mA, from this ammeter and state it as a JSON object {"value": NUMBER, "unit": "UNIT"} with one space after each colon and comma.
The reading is {"value": 1, "unit": "mA"}
